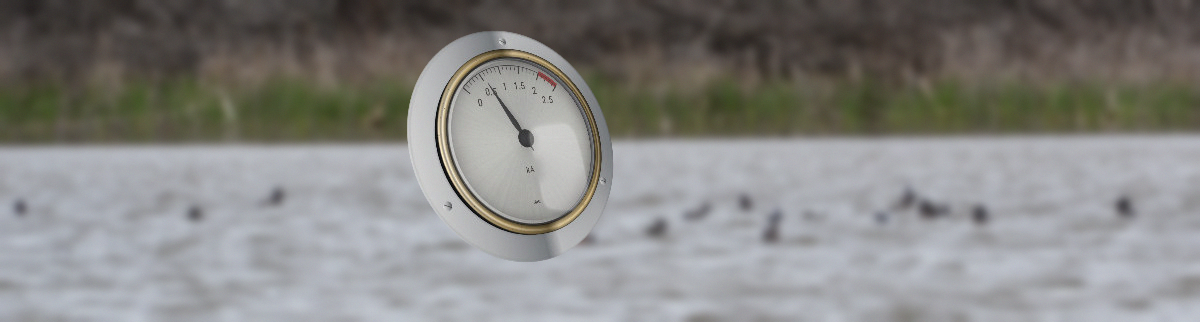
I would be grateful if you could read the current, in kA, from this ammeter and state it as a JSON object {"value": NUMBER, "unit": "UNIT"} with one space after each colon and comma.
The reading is {"value": 0.5, "unit": "kA"}
